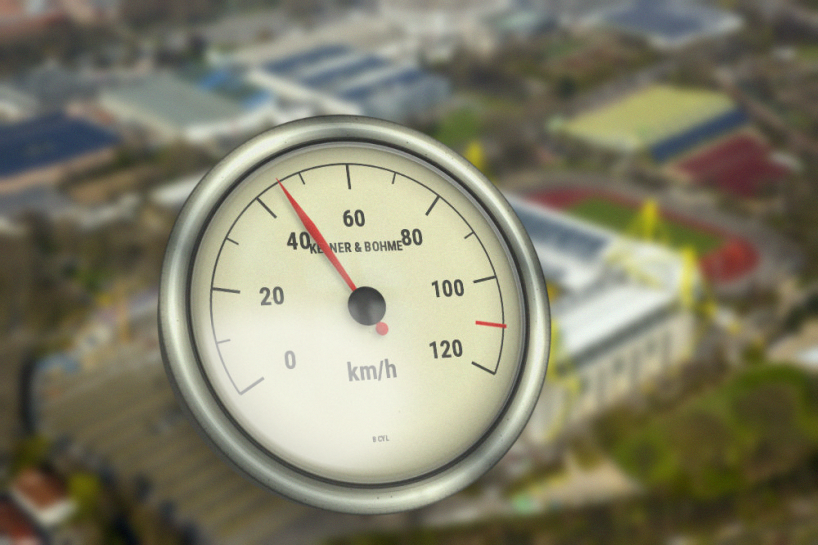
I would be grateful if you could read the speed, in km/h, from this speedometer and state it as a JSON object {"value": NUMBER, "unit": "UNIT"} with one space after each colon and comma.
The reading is {"value": 45, "unit": "km/h"}
